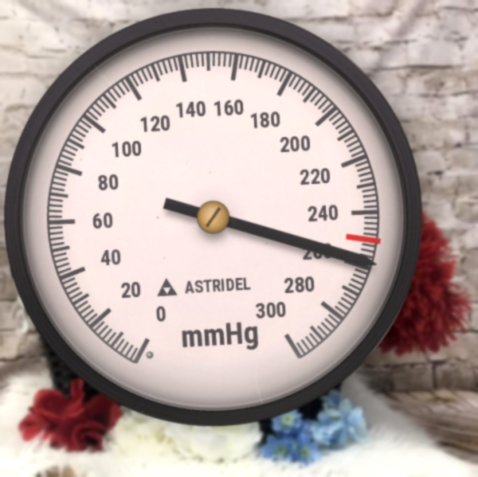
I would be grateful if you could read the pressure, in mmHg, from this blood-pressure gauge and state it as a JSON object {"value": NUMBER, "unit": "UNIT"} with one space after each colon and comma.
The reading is {"value": 258, "unit": "mmHg"}
